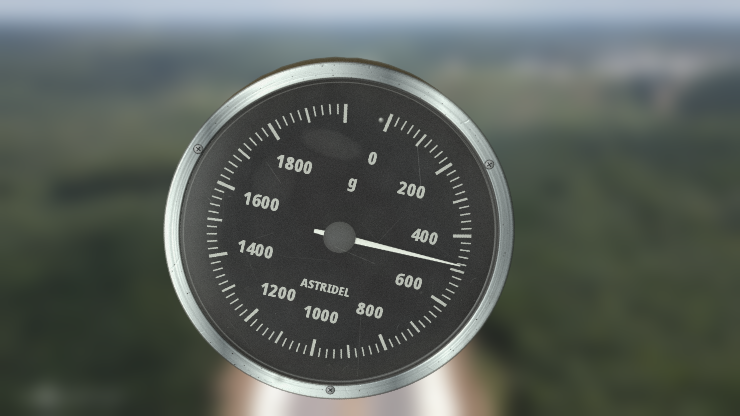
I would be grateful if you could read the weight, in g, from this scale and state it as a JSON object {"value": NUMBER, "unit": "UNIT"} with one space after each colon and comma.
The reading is {"value": 480, "unit": "g"}
